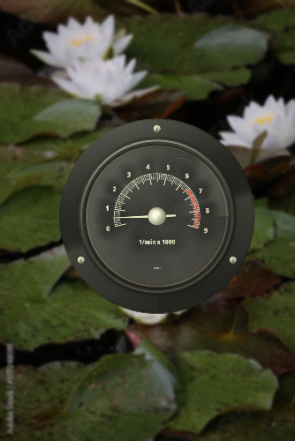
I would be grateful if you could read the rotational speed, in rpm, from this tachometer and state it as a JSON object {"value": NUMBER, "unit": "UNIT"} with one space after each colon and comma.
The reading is {"value": 500, "unit": "rpm"}
